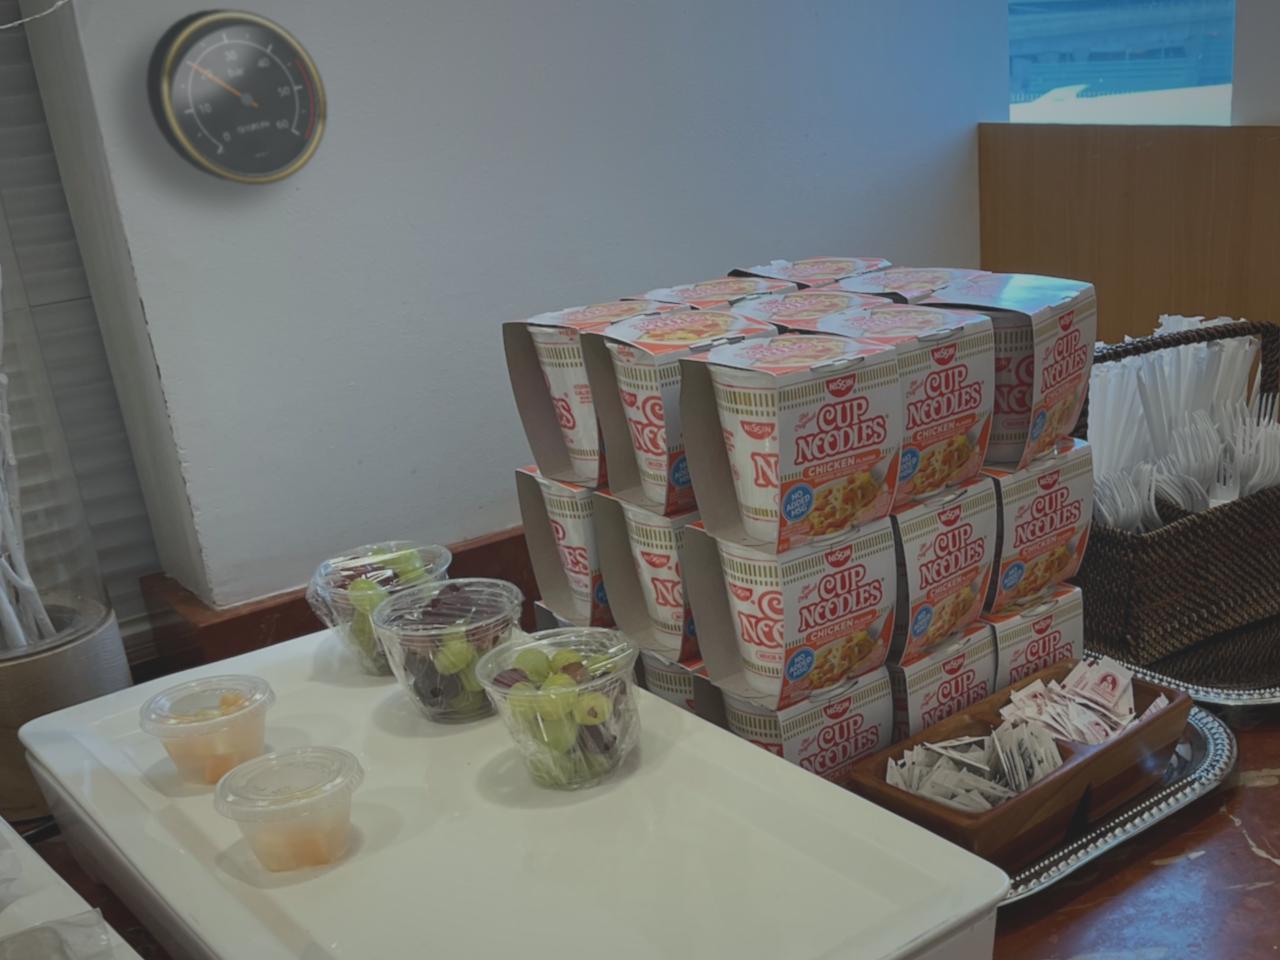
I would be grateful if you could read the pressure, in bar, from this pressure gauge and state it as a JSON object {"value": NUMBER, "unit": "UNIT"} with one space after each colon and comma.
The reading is {"value": 20, "unit": "bar"}
